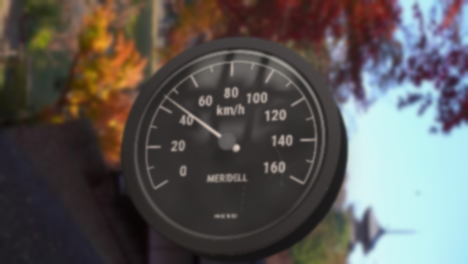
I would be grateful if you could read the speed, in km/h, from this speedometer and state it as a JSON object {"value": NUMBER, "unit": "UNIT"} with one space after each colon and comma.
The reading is {"value": 45, "unit": "km/h"}
